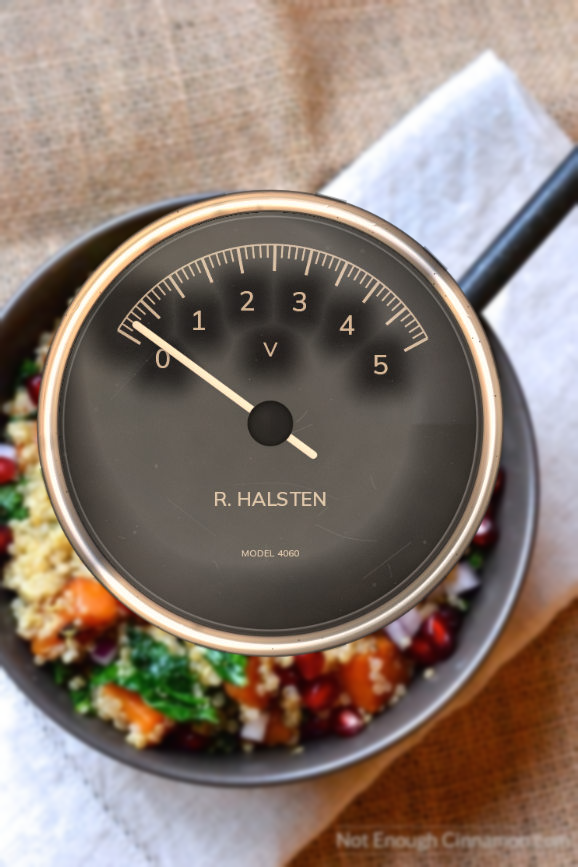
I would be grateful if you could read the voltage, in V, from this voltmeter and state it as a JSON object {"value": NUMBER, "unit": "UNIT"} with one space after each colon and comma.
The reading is {"value": 0.2, "unit": "V"}
